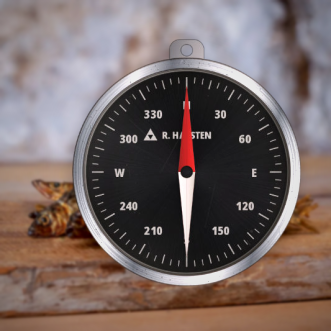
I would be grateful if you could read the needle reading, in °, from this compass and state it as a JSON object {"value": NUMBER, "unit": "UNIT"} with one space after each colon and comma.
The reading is {"value": 0, "unit": "°"}
